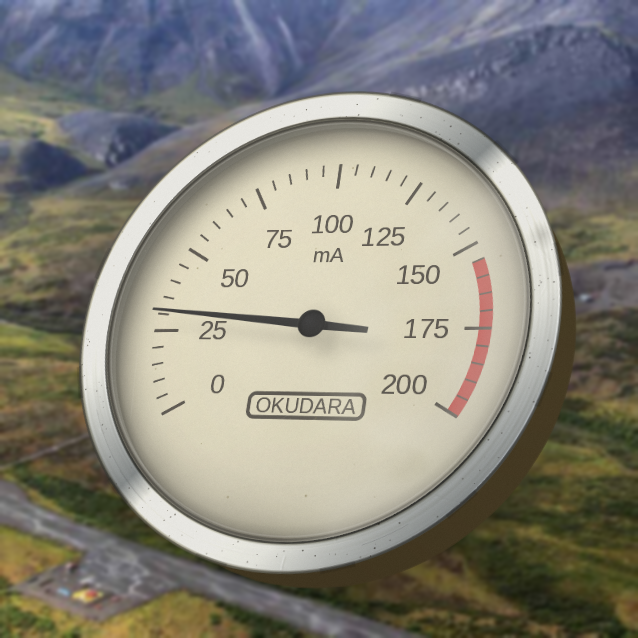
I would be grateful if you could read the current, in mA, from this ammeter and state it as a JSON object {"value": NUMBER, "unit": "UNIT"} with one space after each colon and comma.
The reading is {"value": 30, "unit": "mA"}
